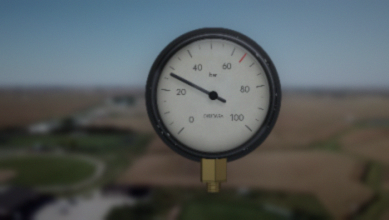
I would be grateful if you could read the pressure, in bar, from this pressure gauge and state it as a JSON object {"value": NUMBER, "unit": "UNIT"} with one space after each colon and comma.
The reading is {"value": 27.5, "unit": "bar"}
